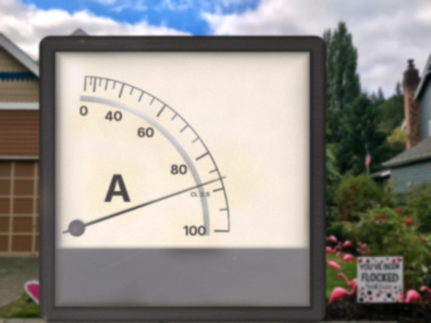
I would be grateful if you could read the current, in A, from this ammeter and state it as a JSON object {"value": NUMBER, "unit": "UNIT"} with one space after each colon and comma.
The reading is {"value": 87.5, "unit": "A"}
